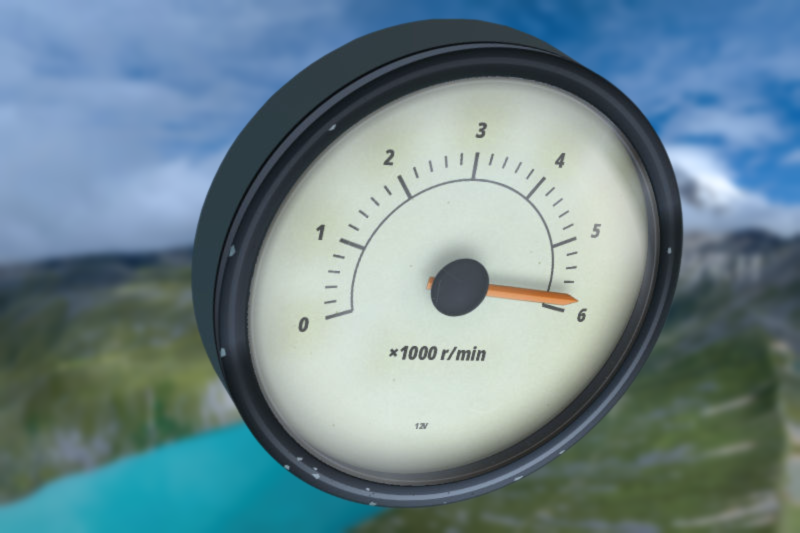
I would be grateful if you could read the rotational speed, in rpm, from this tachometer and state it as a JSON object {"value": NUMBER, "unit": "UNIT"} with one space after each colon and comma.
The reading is {"value": 5800, "unit": "rpm"}
